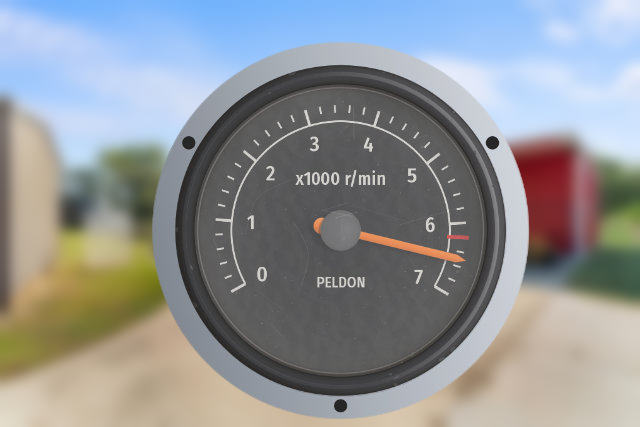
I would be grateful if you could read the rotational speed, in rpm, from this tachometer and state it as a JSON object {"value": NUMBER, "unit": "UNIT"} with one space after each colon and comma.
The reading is {"value": 6500, "unit": "rpm"}
